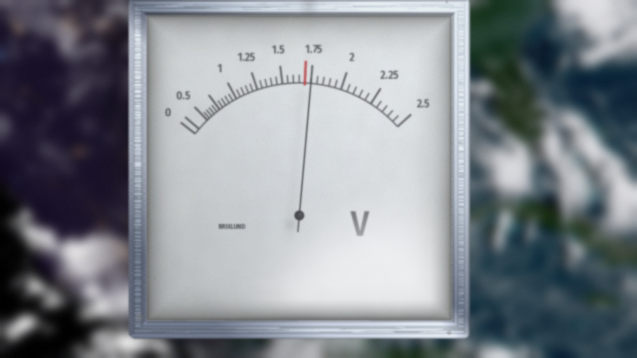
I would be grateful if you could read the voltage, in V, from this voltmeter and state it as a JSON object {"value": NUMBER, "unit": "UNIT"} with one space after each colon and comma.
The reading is {"value": 1.75, "unit": "V"}
